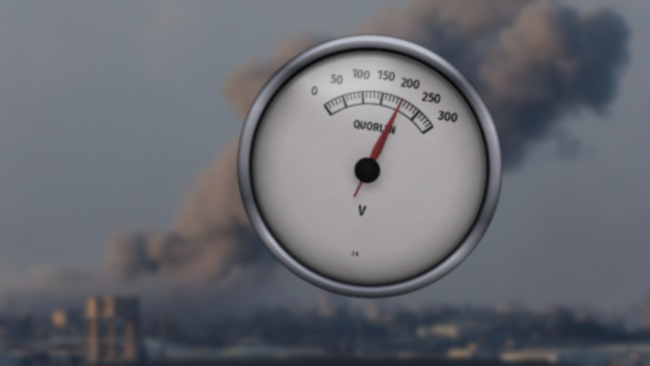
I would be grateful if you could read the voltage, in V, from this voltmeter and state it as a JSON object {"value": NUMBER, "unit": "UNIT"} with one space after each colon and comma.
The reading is {"value": 200, "unit": "V"}
